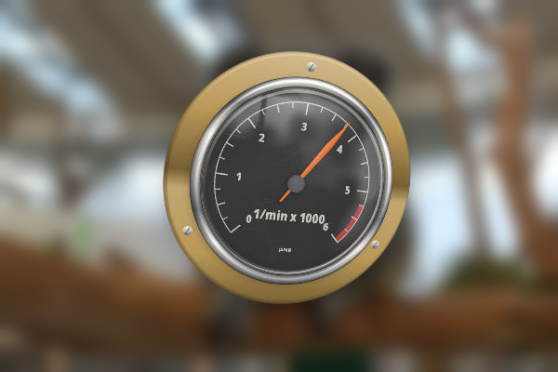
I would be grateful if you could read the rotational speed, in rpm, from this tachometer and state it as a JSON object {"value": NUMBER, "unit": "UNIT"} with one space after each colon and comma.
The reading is {"value": 3750, "unit": "rpm"}
